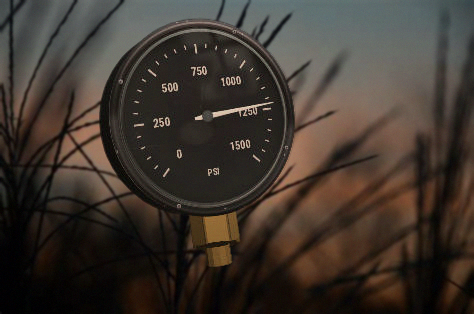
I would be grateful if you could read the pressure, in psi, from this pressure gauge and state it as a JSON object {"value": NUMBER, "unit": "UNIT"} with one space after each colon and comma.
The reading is {"value": 1225, "unit": "psi"}
